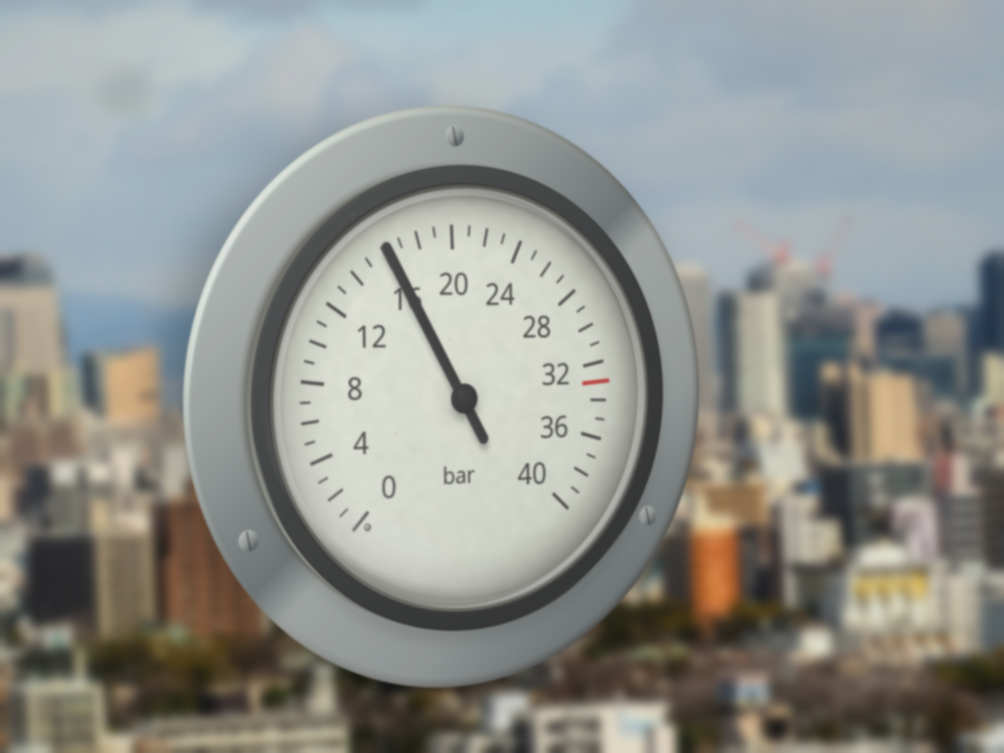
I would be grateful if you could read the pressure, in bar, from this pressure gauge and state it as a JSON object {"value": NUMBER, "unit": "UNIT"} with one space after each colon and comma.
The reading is {"value": 16, "unit": "bar"}
